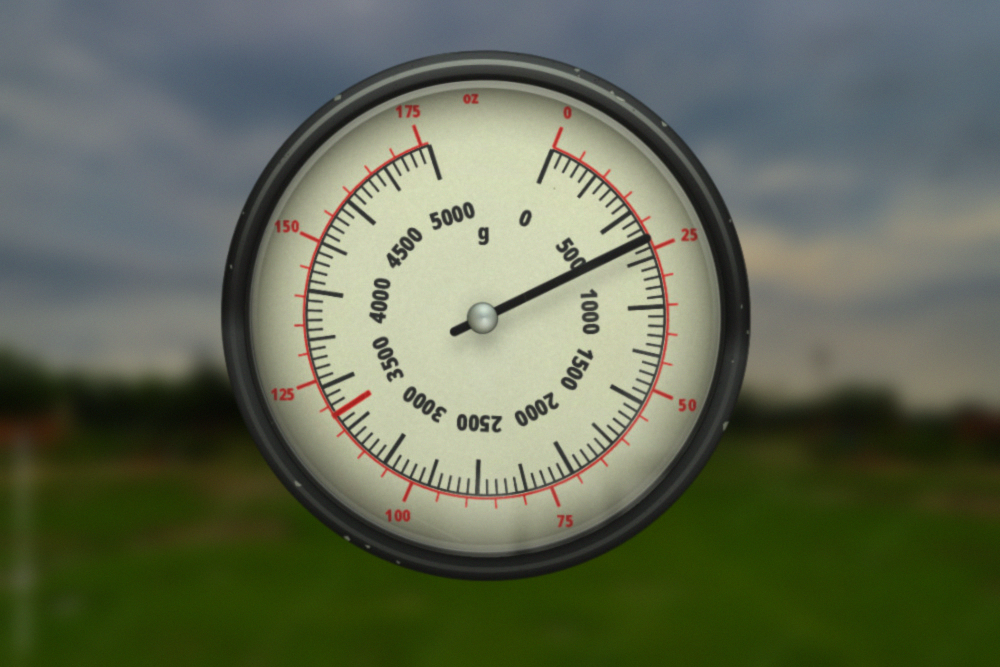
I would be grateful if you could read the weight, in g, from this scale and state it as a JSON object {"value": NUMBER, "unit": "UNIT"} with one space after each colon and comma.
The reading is {"value": 650, "unit": "g"}
